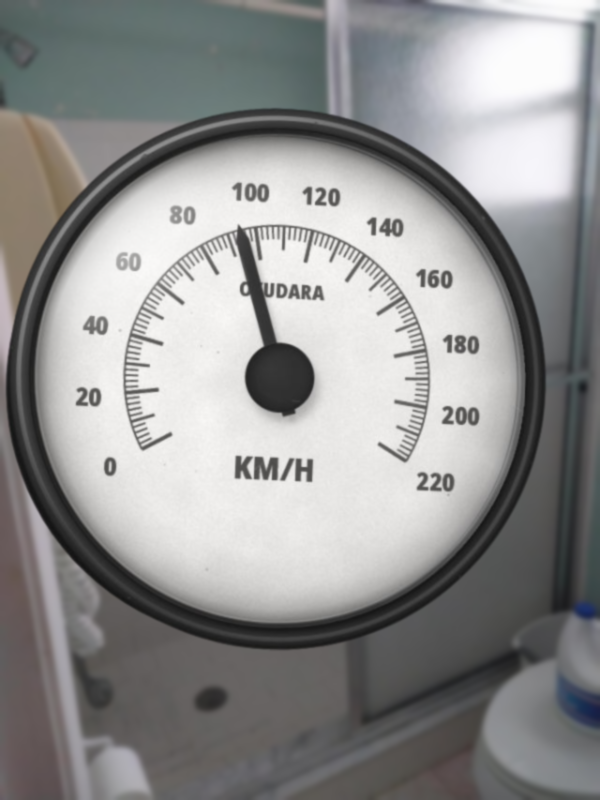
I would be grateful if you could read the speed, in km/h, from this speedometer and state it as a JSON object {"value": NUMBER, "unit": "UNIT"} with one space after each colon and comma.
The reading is {"value": 94, "unit": "km/h"}
